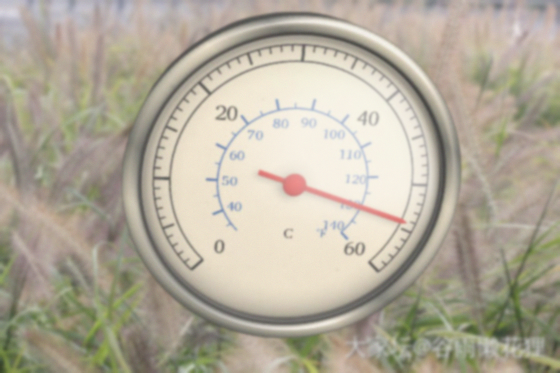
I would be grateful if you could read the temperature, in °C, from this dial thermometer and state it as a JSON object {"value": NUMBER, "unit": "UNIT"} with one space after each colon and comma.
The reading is {"value": 54, "unit": "°C"}
